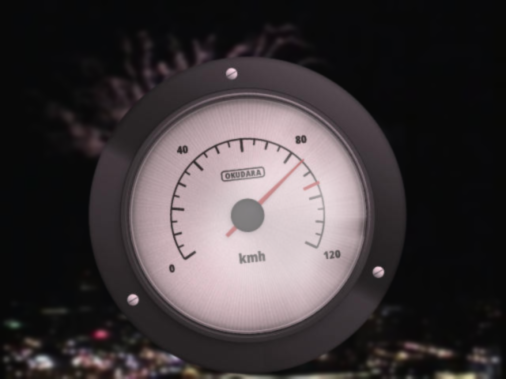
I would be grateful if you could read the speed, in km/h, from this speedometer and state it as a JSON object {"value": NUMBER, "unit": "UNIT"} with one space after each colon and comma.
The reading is {"value": 85, "unit": "km/h"}
